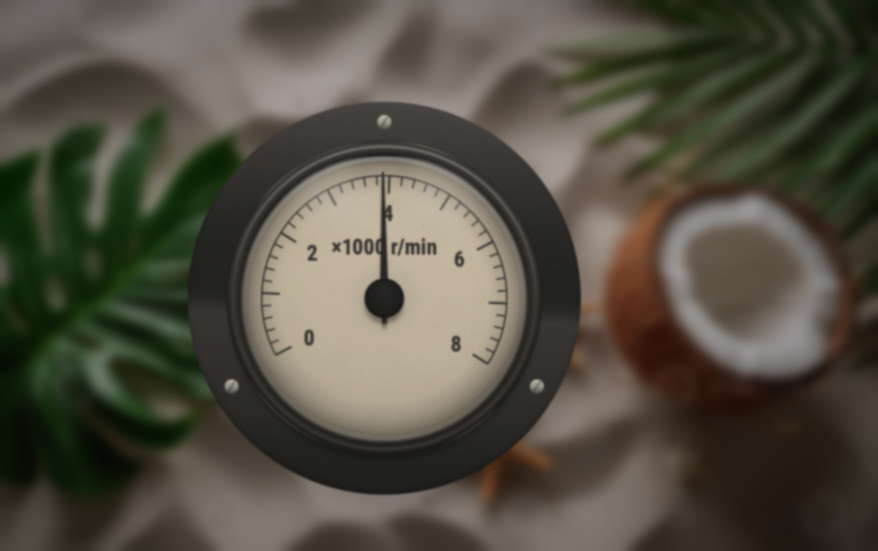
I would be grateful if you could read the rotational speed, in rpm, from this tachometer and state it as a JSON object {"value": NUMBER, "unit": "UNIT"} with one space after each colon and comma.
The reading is {"value": 3900, "unit": "rpm"}
